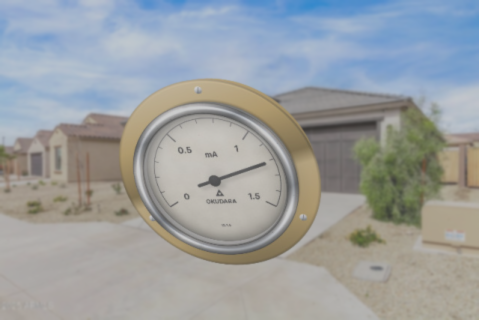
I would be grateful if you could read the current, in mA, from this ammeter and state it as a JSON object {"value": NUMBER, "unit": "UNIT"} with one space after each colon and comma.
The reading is {"value": 1.2, "unit": "mA"}
